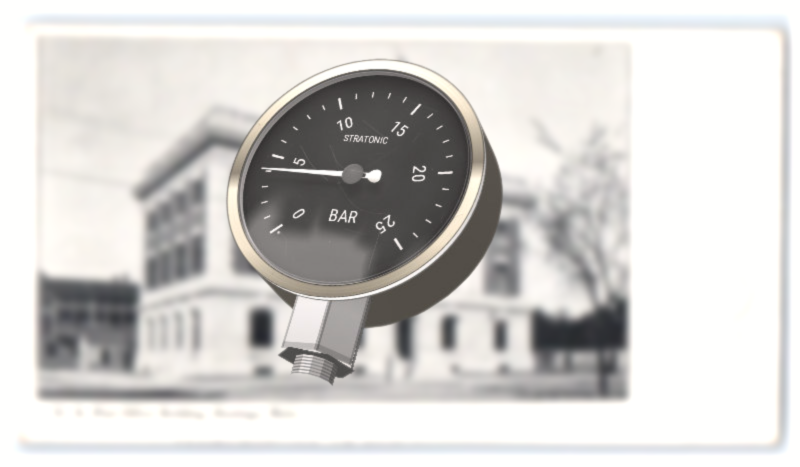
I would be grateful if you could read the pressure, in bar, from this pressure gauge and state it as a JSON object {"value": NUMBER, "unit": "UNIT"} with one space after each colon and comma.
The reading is {"value": 4, "unit": "bar"}
